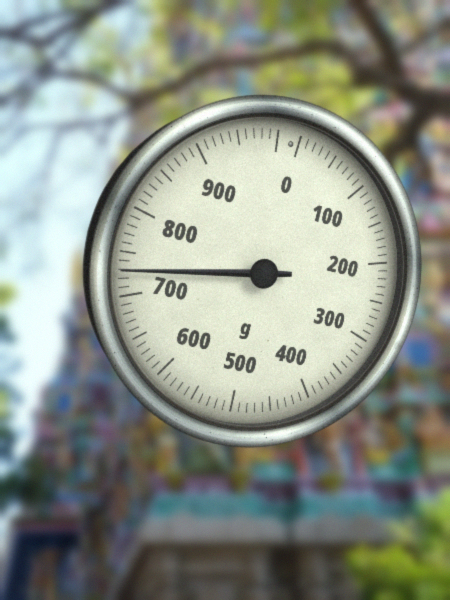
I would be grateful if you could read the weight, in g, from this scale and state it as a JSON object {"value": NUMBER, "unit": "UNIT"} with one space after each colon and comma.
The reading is {"value": 730, "unit": "g"}
